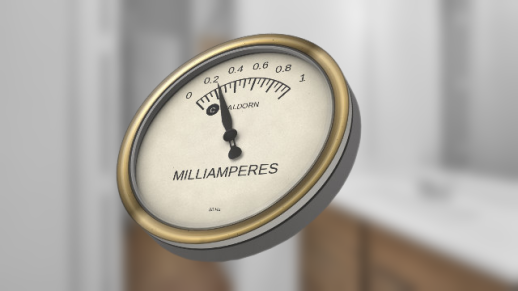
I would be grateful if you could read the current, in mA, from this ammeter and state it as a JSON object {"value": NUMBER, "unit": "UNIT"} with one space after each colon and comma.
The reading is {"value": 0.25, "unit": "mA"}
